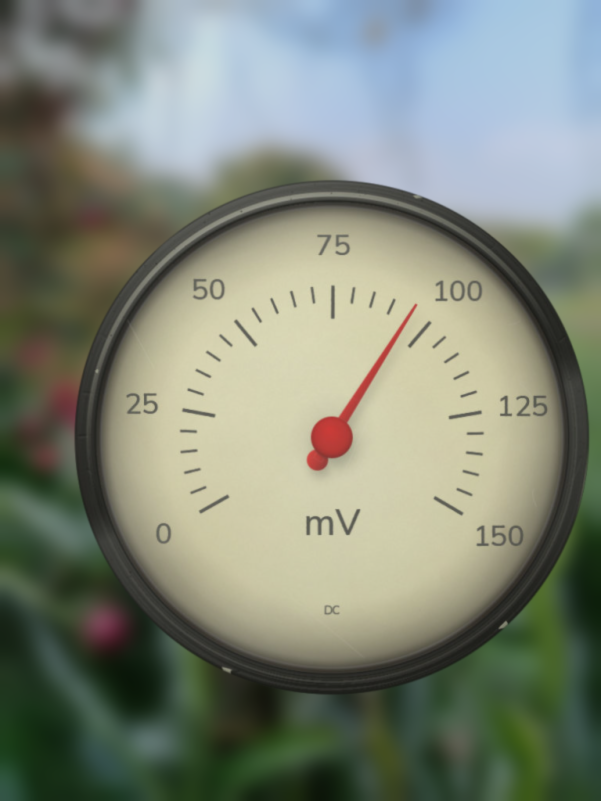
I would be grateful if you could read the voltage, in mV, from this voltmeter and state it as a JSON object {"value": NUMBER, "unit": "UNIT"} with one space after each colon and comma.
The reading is {"value": 95, "unit": "mV"}
